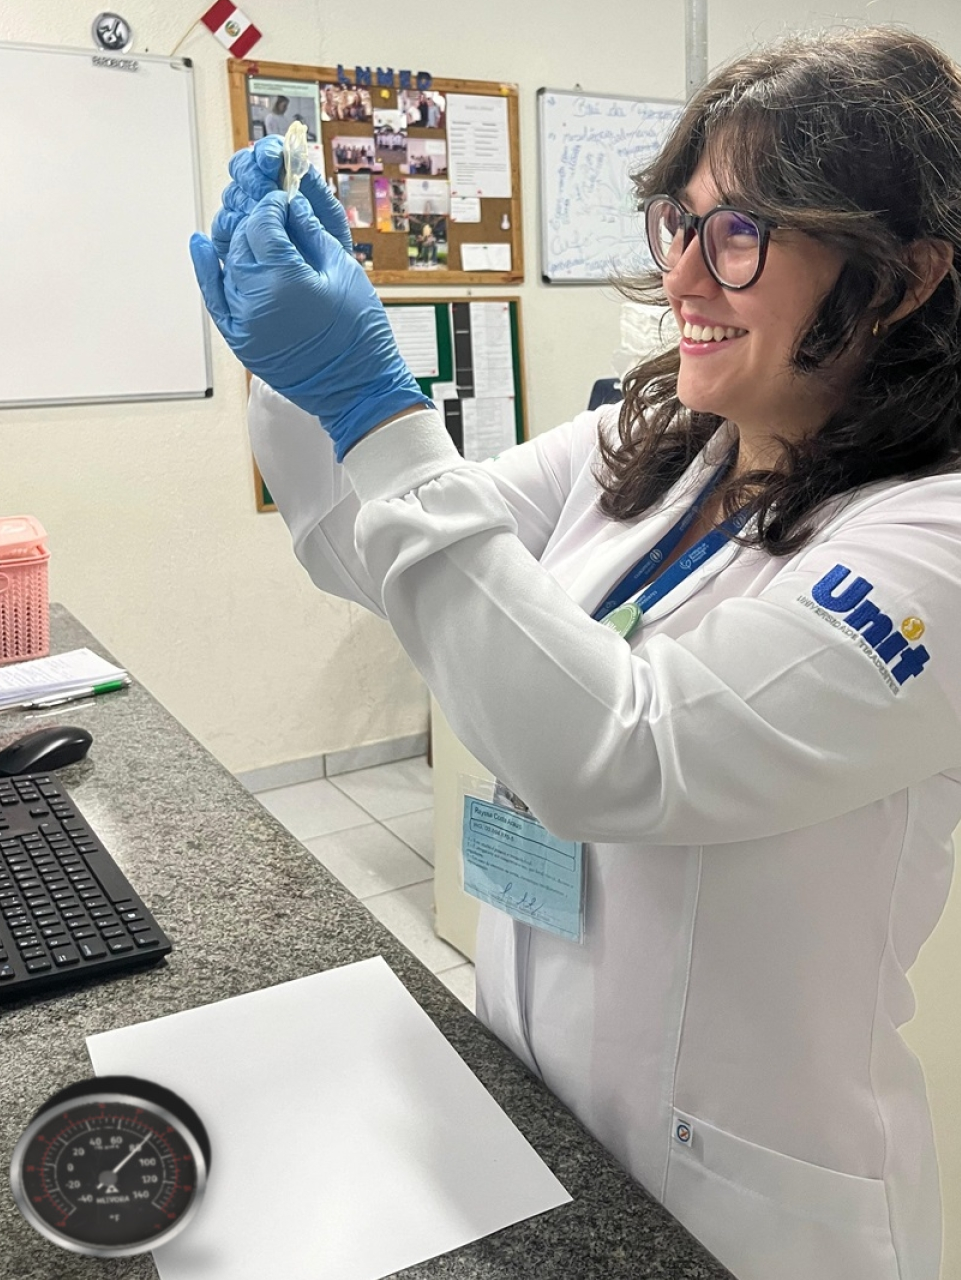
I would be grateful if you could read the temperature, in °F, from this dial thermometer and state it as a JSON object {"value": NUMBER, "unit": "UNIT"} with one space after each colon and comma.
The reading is {"value": 80, "unit": "°F"}
